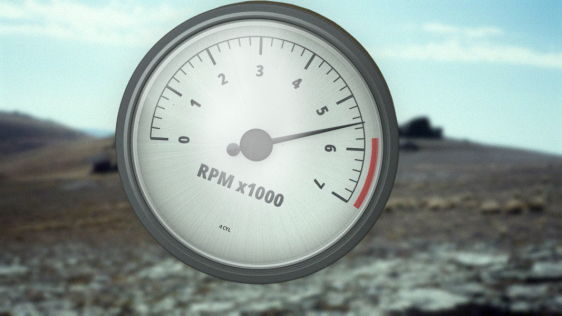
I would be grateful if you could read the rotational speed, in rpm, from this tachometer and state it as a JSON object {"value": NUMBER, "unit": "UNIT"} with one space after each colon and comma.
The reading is {"value": 5500, "unit": "rpm"}
